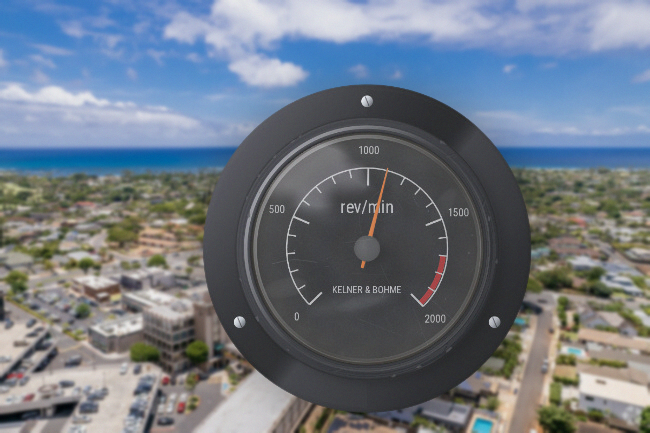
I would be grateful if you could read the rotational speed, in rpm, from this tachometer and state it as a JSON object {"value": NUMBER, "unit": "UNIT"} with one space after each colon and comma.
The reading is {"value": 1100, "unit": "rpm"}
